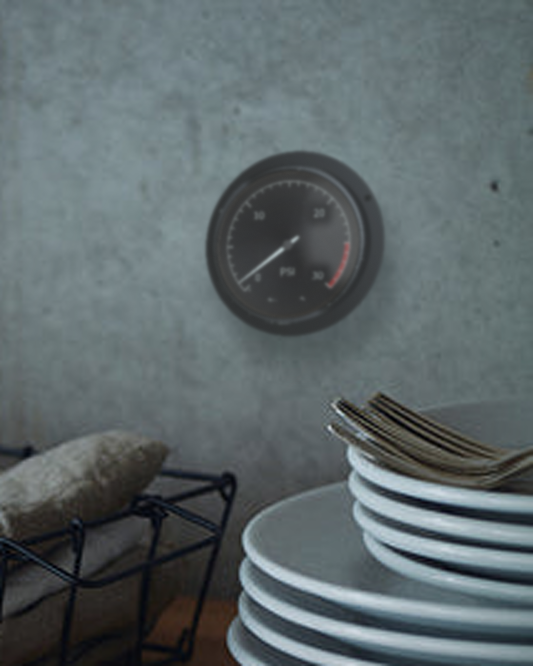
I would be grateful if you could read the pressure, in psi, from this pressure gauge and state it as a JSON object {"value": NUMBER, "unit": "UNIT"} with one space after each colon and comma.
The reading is {"value": 1, "unit": "psi"}
